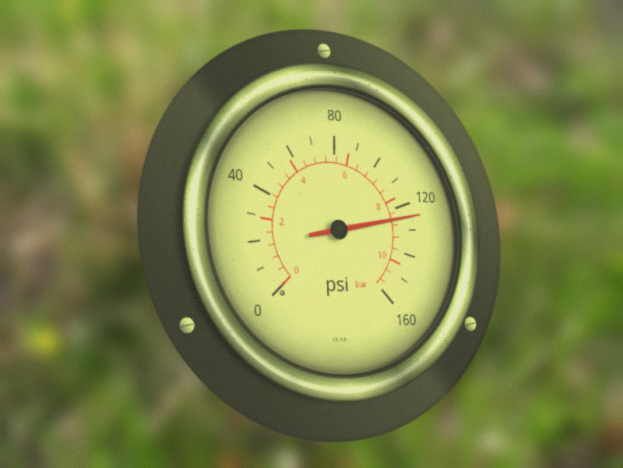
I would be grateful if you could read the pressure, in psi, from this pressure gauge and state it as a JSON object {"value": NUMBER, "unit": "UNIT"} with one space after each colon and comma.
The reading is {"value": 125, "unit": "psi"}
